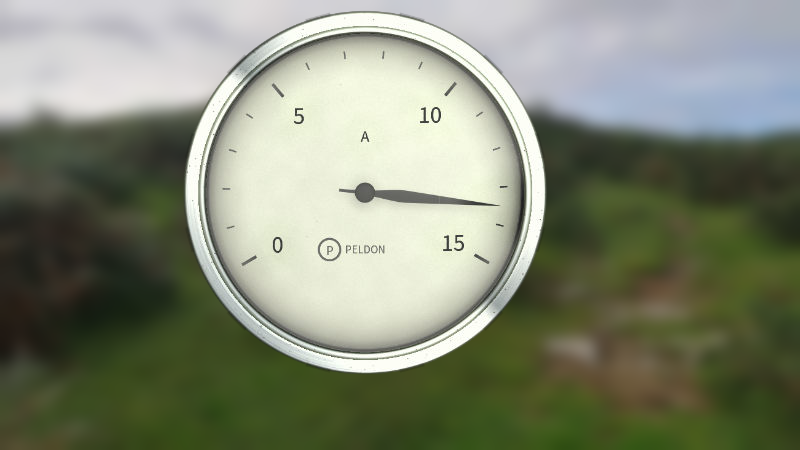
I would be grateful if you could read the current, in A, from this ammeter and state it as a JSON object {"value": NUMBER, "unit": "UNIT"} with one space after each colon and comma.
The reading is {"value": 13.5, "unit": "A"}
